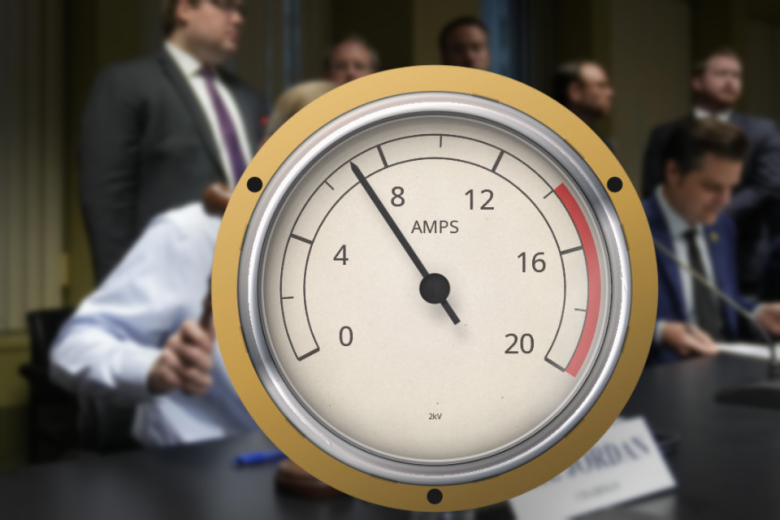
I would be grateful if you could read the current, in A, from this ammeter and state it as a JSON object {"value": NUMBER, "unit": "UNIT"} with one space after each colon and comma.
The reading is {"value": 7, "unit": "A"}
